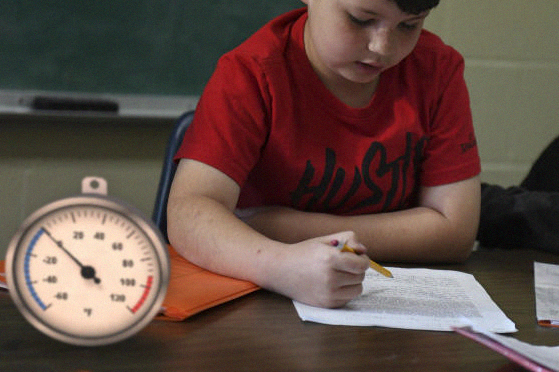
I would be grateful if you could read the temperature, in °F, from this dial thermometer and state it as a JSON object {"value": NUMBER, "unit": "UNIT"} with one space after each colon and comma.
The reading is {"value": 0, "unit": "°F"}
